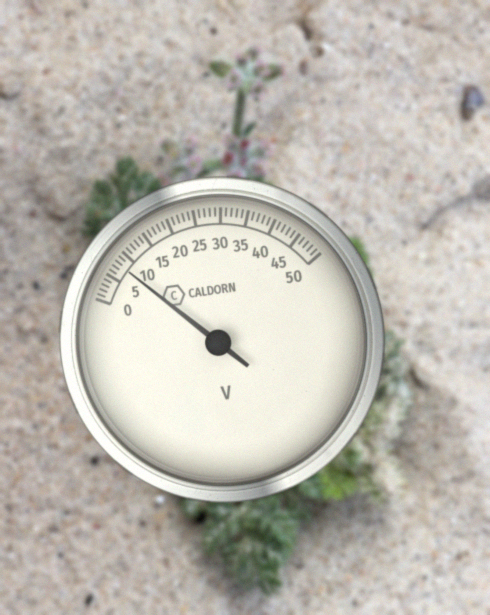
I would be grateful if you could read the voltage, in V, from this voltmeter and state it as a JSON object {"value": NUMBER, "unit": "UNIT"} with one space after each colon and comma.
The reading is {"value": 8, "unit": "V"}
